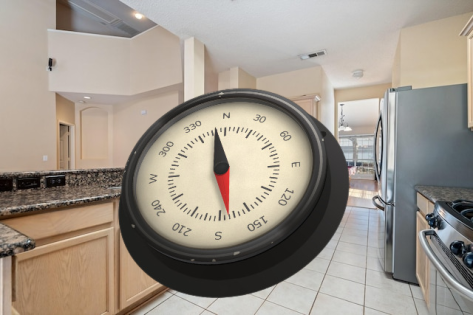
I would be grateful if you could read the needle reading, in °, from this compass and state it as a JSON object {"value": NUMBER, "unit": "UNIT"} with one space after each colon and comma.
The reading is {"value": 170, "unit": "°"}
